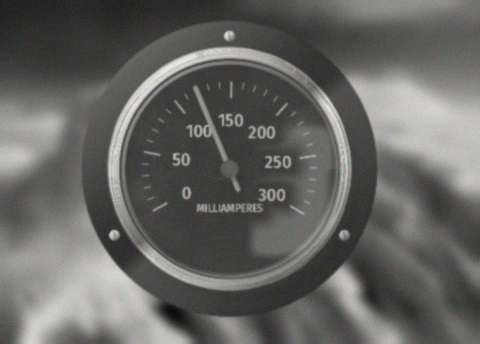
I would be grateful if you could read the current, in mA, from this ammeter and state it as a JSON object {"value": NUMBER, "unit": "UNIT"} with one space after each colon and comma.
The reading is {"value": 120, "unit": "mA"}
